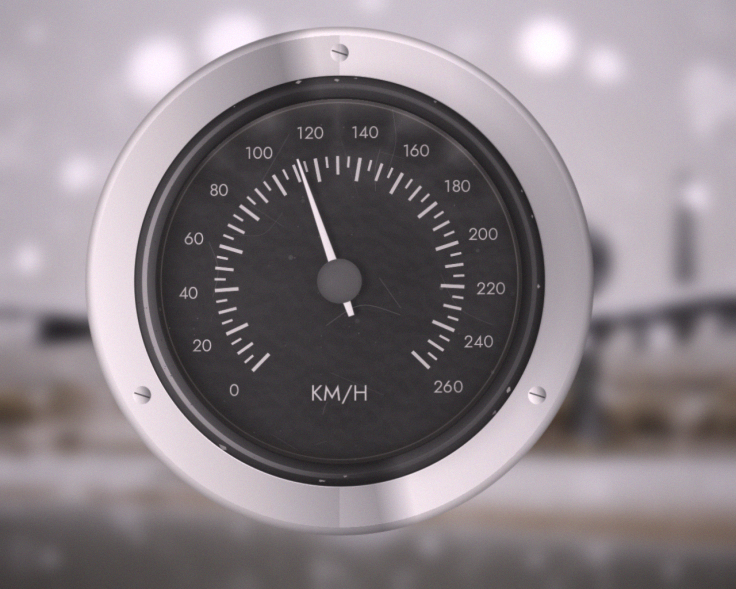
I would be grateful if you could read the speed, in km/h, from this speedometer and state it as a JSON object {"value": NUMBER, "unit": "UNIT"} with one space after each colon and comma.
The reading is {"value": 112.5, "unit": "km/h"}
